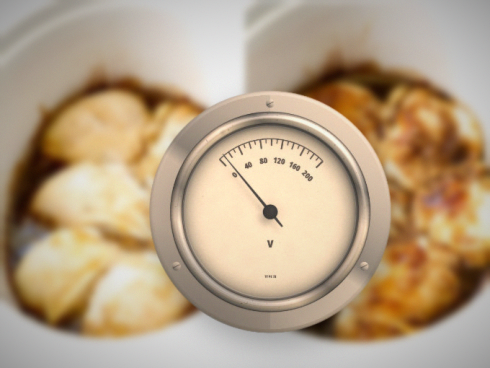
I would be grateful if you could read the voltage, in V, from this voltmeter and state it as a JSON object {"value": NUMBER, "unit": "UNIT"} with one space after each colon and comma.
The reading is {"value": 10, "unit": "V"}
